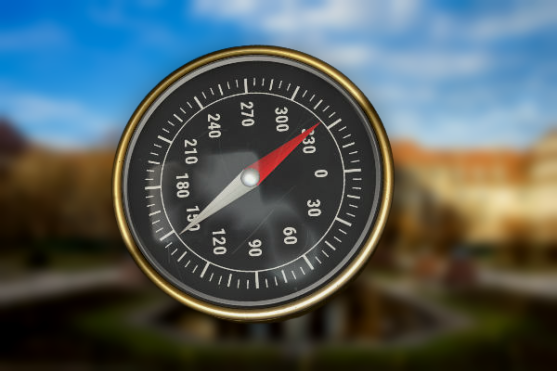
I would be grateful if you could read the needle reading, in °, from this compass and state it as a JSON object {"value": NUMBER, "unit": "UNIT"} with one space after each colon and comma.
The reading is {"value": 325, "unit": "°"}
